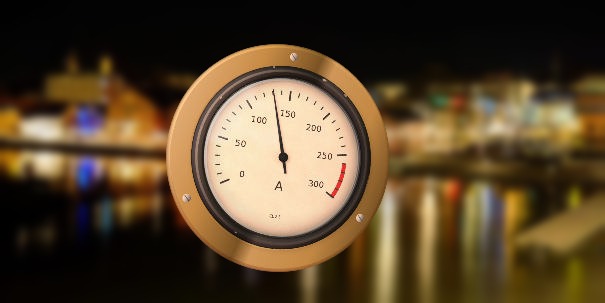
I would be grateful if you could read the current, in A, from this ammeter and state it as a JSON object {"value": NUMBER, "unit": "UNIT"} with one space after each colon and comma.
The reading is {"value": 130, "unit": "A"}
